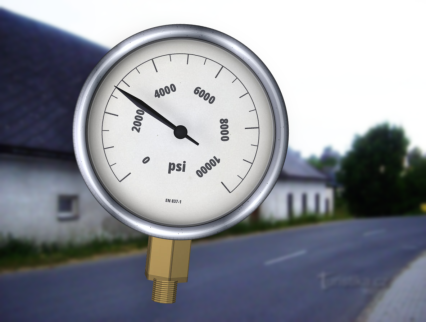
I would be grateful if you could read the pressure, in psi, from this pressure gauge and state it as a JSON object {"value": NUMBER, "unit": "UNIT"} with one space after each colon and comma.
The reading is {"value": 2750, "unit": "psi"}
